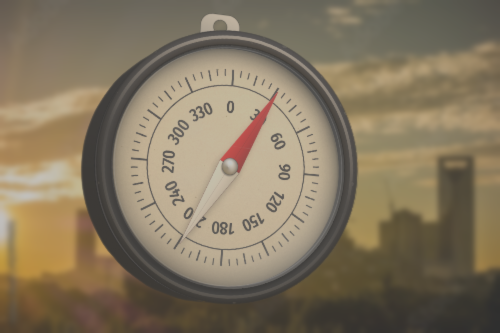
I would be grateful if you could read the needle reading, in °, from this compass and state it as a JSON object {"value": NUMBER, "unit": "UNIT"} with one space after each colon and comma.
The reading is {"value": 30, "unit": "°"}
